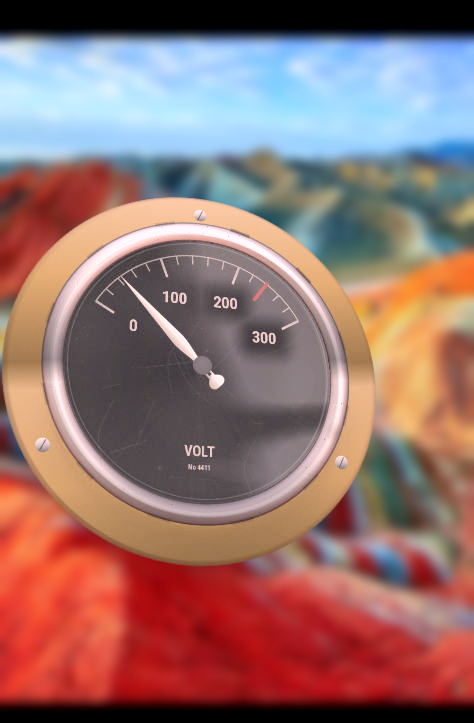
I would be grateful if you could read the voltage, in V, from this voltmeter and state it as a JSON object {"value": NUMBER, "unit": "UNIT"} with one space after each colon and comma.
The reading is {"value": 40, "unit": "V"}
